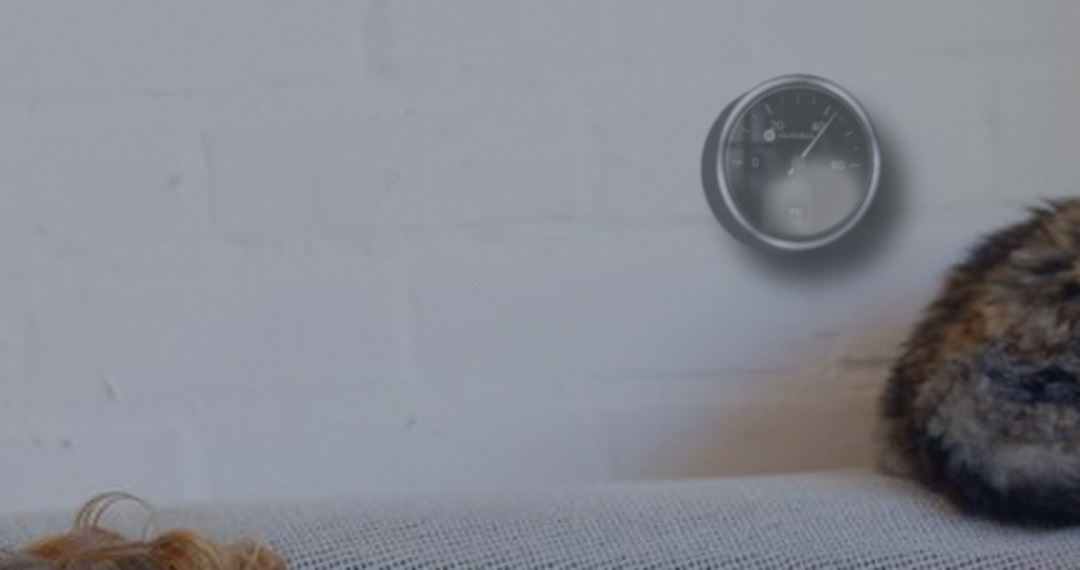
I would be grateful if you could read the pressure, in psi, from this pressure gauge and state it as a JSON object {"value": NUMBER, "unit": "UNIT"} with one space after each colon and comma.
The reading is {"value": 42.5, "unit": "psi"}
